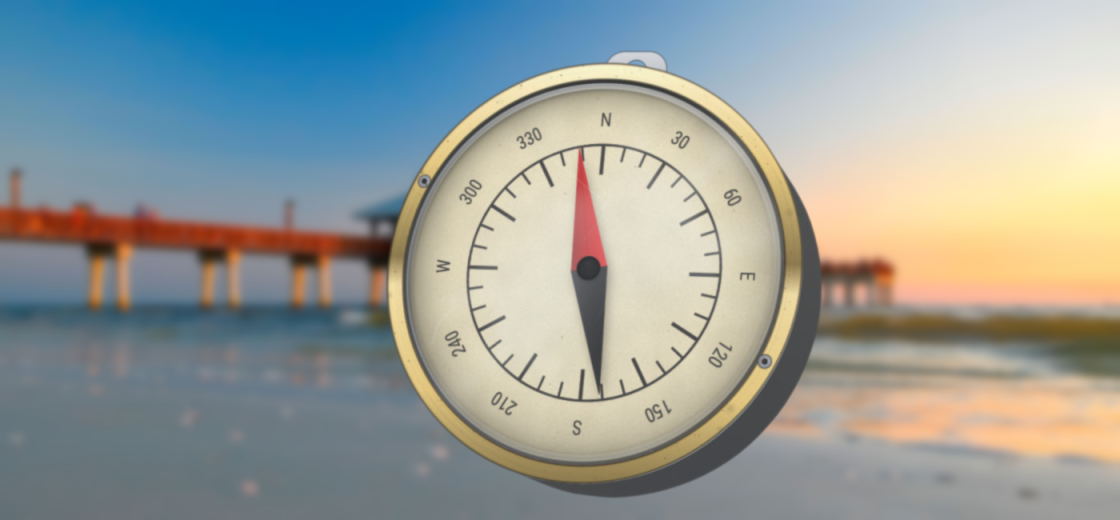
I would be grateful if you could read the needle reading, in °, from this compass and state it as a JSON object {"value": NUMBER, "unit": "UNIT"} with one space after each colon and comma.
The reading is {"value": 350, "unit": "°"}
